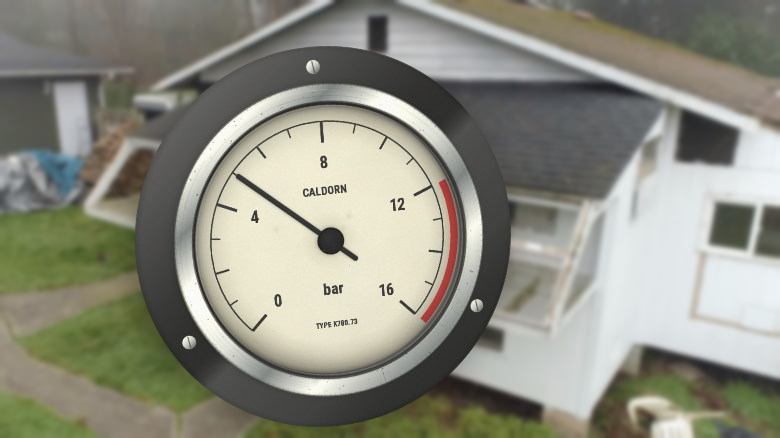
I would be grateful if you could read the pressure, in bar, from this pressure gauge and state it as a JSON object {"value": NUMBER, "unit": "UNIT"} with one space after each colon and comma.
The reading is {"value": 5, "unit": "bar"}
